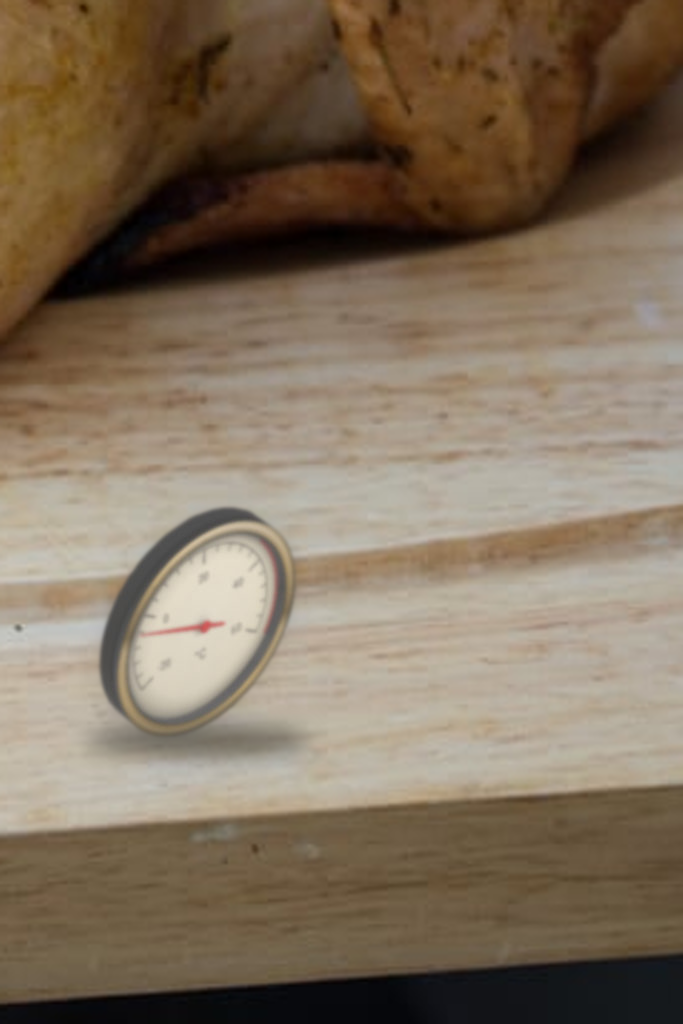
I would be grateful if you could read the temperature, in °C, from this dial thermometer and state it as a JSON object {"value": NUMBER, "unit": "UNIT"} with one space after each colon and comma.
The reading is {"value": -4, "unit": "°C"}
